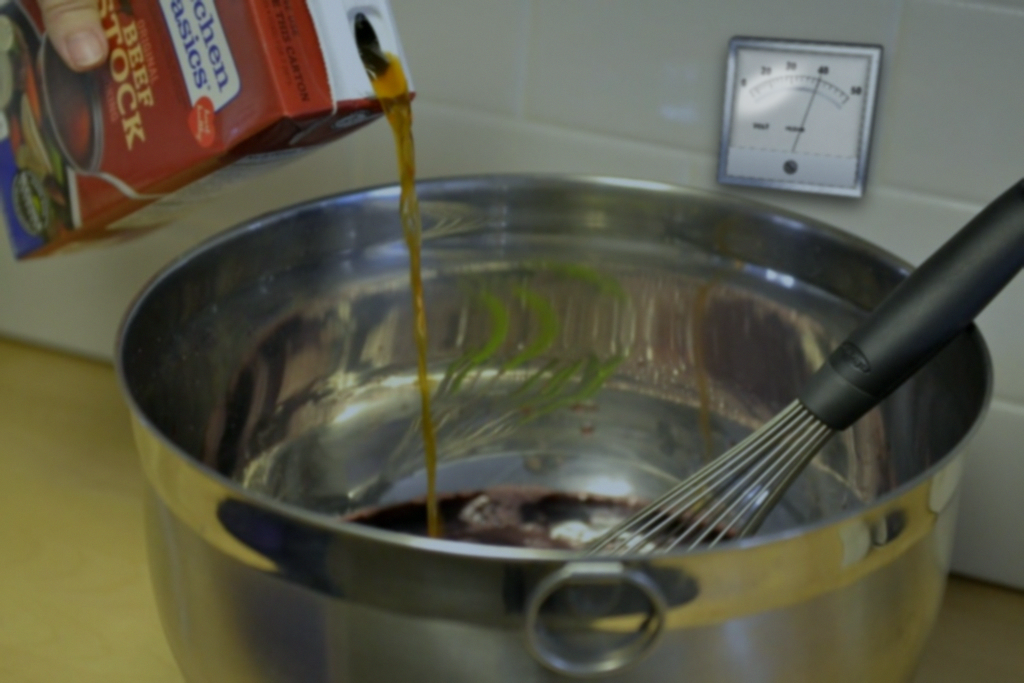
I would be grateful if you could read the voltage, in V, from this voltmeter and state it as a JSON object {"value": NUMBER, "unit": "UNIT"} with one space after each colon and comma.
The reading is {"value": 40, "unit": "V"}
